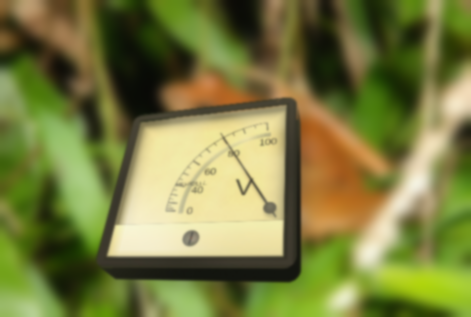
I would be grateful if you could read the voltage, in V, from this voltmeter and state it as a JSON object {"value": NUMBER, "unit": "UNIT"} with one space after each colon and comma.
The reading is {"value": 80, "unit": "V"}
